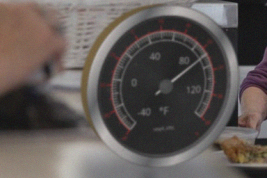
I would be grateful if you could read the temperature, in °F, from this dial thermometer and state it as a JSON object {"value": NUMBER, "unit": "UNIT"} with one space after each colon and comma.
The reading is {"value": 90, "unit": "°F"}
